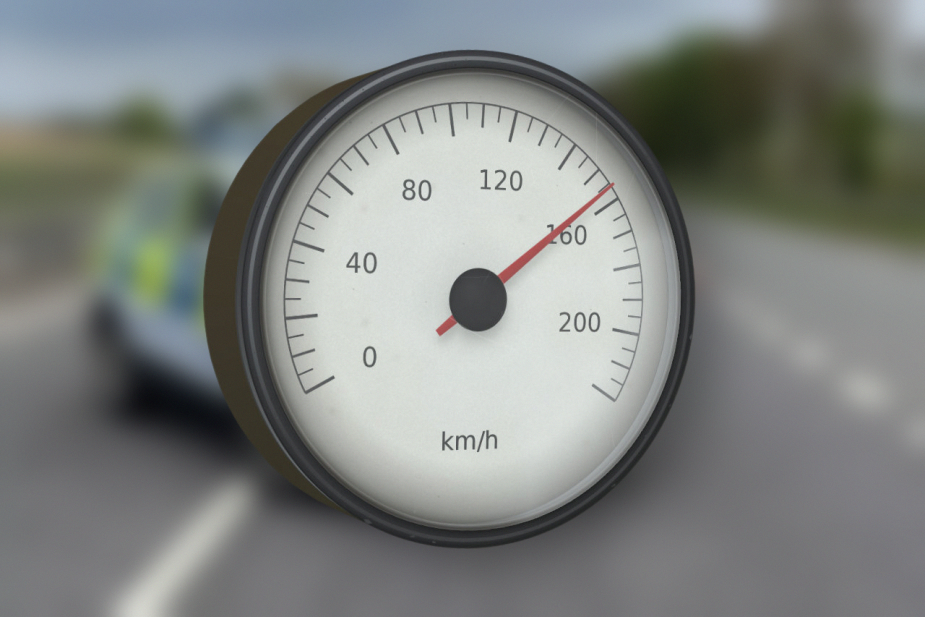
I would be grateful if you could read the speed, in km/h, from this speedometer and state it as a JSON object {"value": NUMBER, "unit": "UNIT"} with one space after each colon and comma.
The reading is {"value": 155, "unit": "km/h"}
